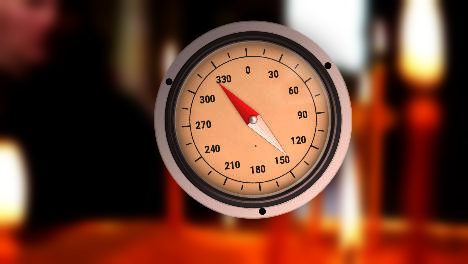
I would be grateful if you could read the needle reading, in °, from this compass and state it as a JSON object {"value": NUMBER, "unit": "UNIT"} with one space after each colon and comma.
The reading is {"value": 322.5, "unit": "°"}
